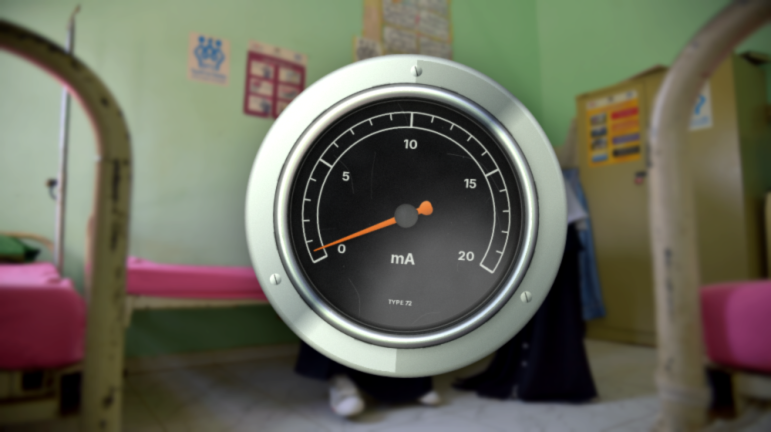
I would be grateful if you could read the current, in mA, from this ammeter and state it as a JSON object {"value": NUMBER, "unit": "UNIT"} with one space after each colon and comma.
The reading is {"value": 0.5, "unit": "mA"}
